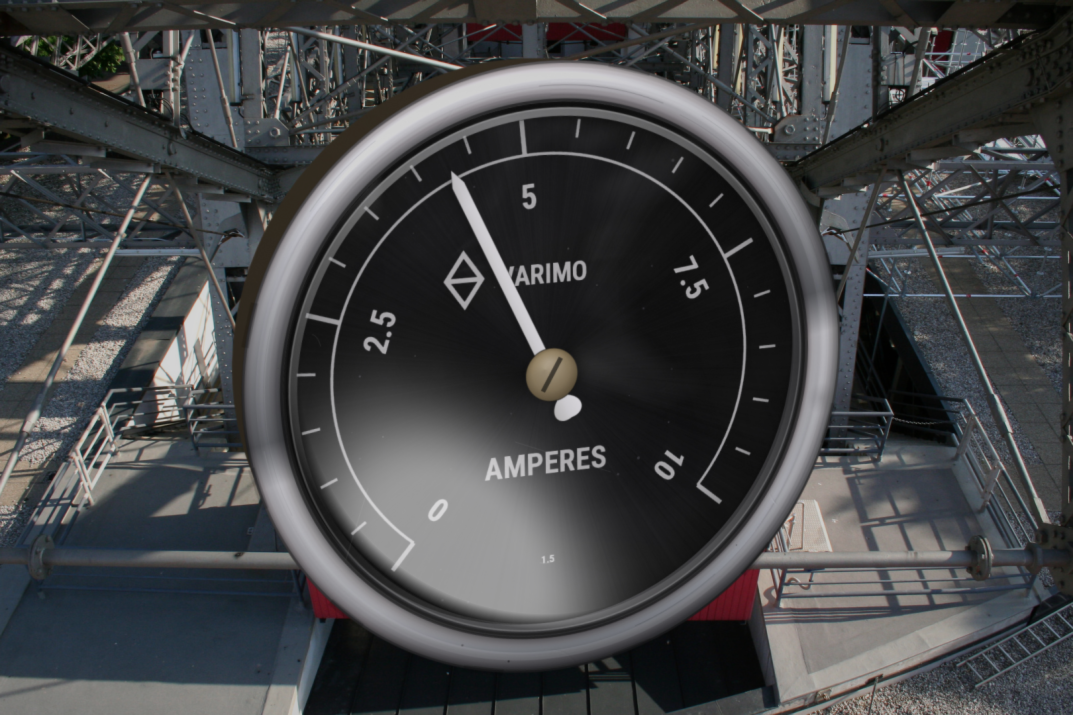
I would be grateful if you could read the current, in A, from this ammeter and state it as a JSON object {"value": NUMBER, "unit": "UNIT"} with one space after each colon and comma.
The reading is {"value": 4.25, "unit": "A"}
